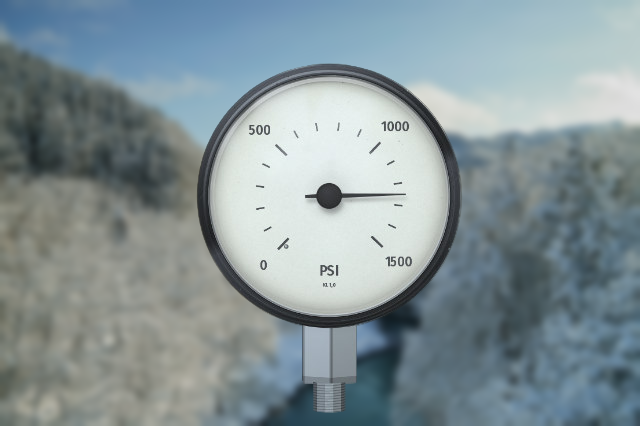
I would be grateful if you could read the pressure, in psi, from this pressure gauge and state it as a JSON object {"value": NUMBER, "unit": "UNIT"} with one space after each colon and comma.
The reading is {"value": 1250, "unit": "psi"}
